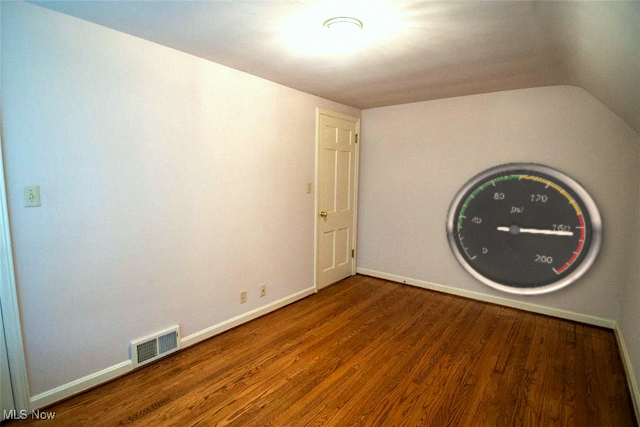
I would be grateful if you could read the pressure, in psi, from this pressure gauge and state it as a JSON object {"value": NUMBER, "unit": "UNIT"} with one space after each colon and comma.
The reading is {"value": 165, "unit": "psi"}
